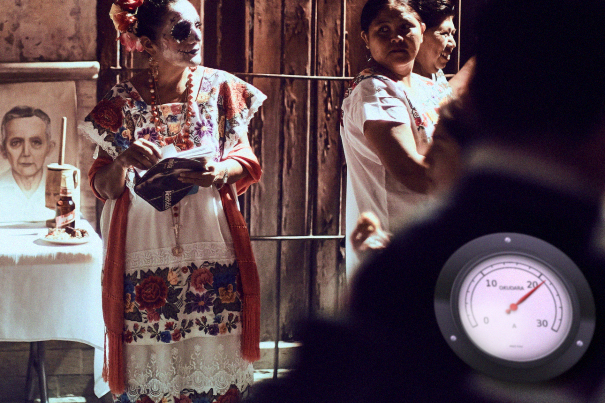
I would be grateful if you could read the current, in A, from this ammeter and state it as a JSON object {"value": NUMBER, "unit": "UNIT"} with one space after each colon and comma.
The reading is {"value": 21, "unit": "A"}
